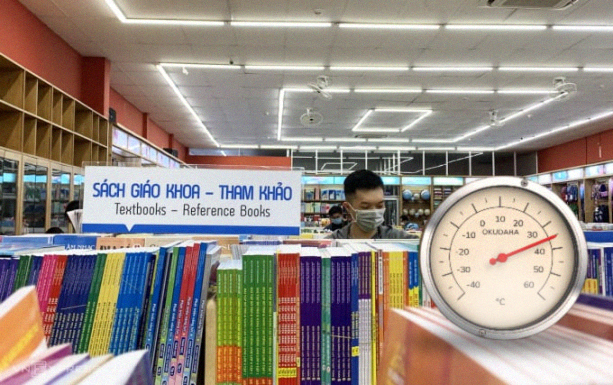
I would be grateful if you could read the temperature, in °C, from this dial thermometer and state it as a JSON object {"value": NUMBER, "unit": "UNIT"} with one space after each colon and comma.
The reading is {"value": 35, "unit": "°C"}
